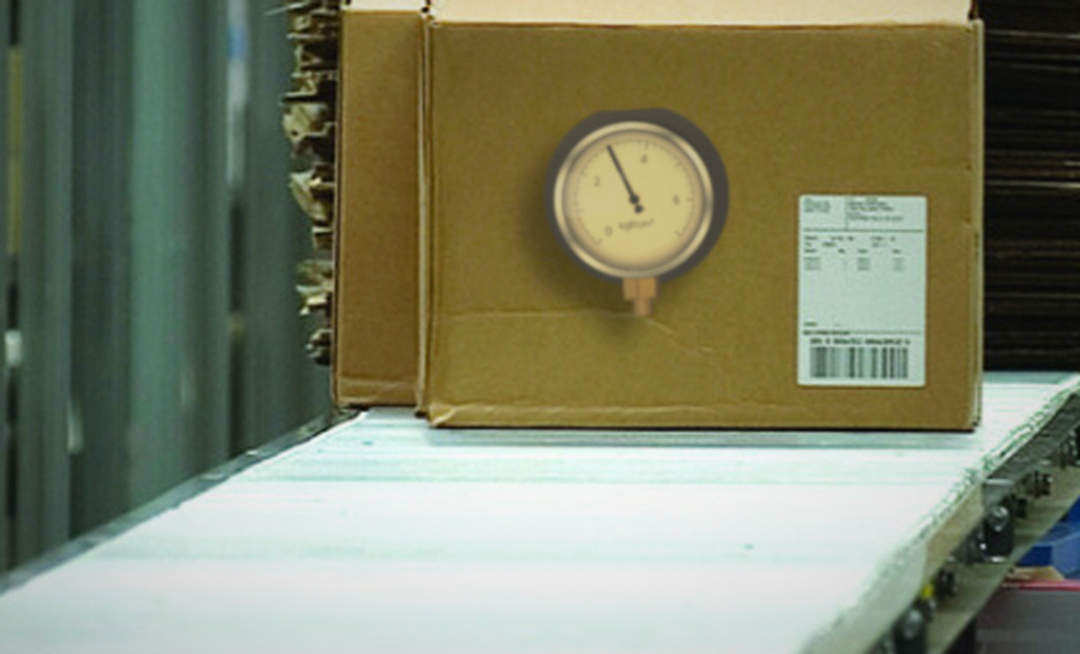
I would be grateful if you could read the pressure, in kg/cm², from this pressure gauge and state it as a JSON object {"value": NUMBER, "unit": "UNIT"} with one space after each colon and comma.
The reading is {"value": 3, "unit": "kg/cm²"}
